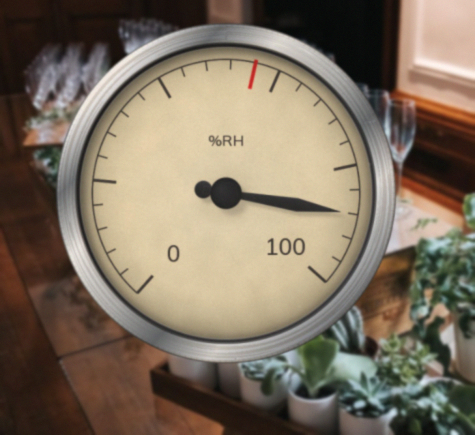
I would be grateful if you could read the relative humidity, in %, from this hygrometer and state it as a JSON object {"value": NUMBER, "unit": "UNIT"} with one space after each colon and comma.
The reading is {"value": 88, "unit": "%"}
